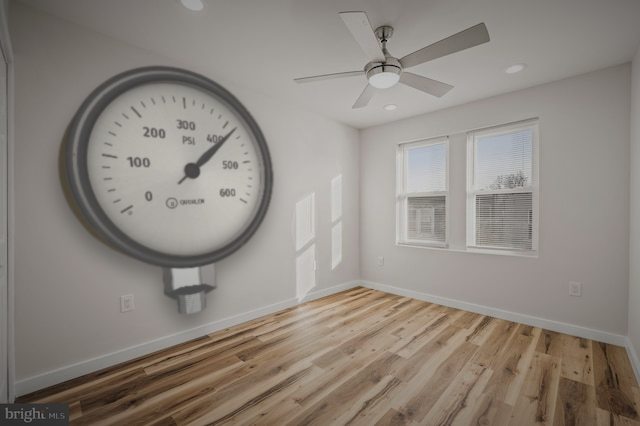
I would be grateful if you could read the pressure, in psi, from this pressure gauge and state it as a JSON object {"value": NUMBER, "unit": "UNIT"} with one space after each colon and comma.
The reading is {"value": 420, "unit": "psi"}
